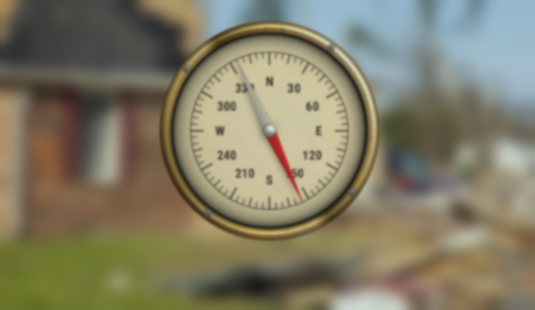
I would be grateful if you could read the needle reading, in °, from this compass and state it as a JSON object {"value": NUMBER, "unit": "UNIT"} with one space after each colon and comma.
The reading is {"value": 155, "unit": "°"}
